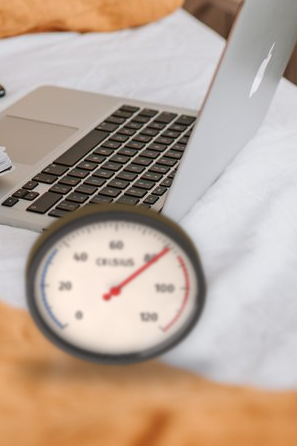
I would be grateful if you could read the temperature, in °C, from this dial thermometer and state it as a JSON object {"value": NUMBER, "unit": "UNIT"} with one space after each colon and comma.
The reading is {"value": 80, "unit": "°C"}
